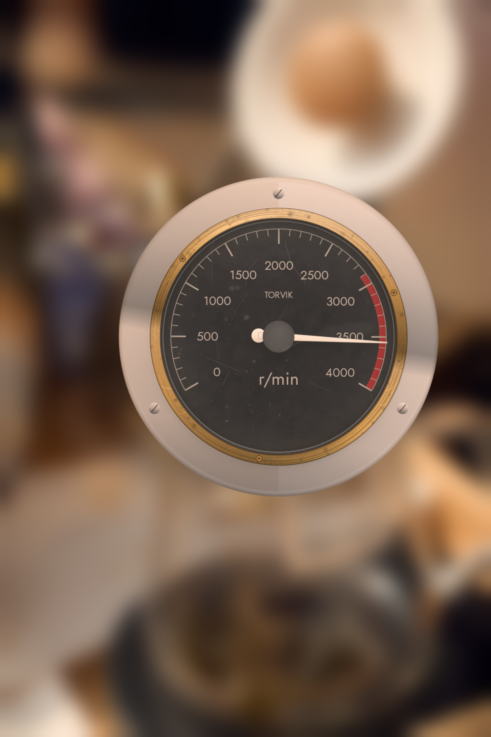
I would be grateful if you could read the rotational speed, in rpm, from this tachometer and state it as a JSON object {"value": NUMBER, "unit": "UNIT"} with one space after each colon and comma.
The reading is {"value": 3550, "unit": "rpm"}
